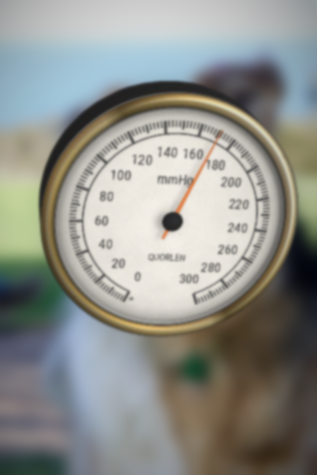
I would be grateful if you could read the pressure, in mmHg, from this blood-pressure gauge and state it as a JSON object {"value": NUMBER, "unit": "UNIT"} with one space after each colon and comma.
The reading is {"value": 170, "unit": "mmHg"}
